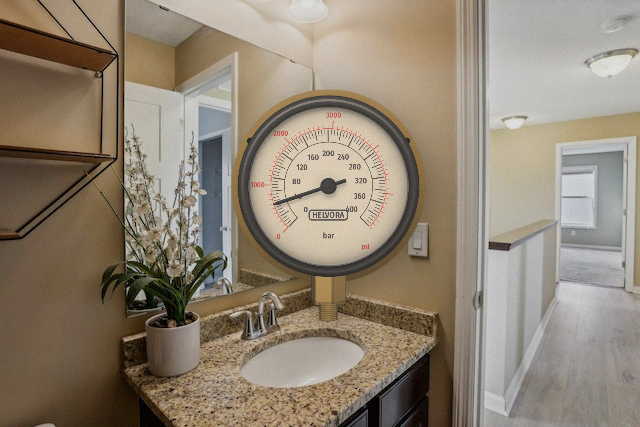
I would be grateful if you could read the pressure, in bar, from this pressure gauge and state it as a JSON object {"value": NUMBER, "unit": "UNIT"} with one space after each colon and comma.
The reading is {"value": 40, "unit": "bar"}
